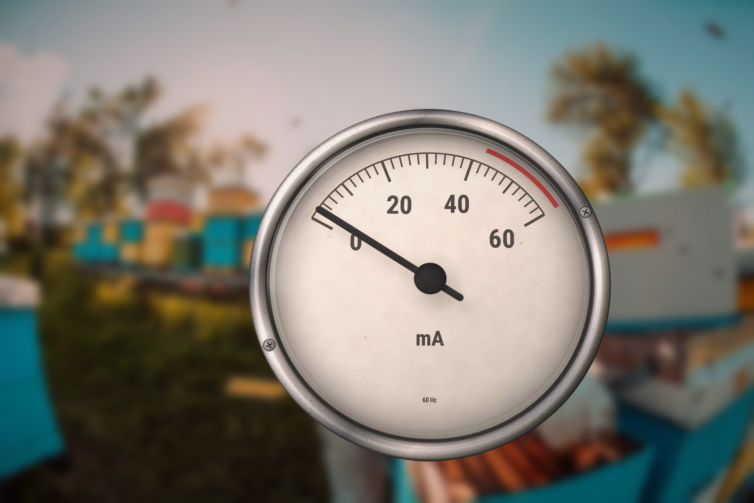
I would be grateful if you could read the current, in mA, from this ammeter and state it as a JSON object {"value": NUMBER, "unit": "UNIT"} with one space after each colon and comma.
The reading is {"value": 2, "unit": "mA"}
